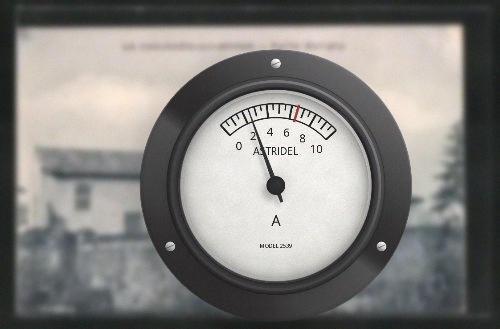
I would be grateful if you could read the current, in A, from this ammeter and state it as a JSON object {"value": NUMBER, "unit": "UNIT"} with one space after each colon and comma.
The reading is {"value": 2.5, "unit": "A"}
